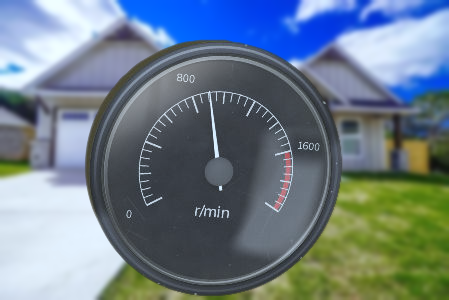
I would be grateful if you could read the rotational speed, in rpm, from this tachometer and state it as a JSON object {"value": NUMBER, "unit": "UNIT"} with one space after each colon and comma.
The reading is {"value": 900, "unit": "rpm"}
